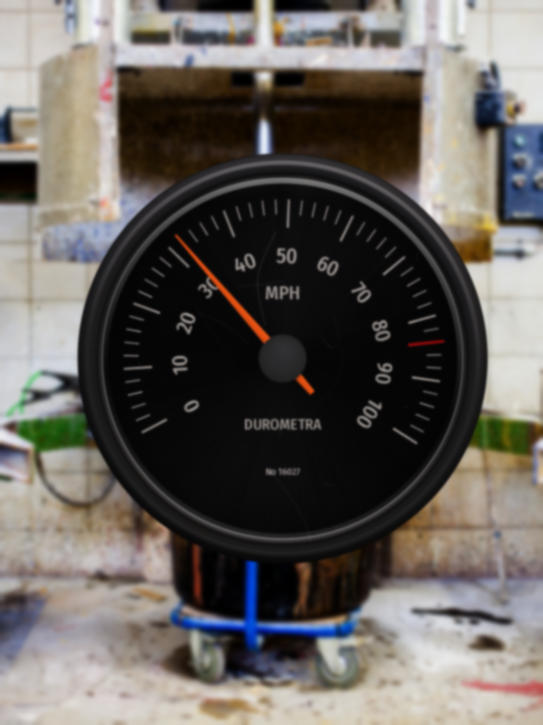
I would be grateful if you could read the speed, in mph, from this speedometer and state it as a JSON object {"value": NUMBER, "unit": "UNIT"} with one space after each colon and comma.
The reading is {"value": 32, "unit": "mph"}
